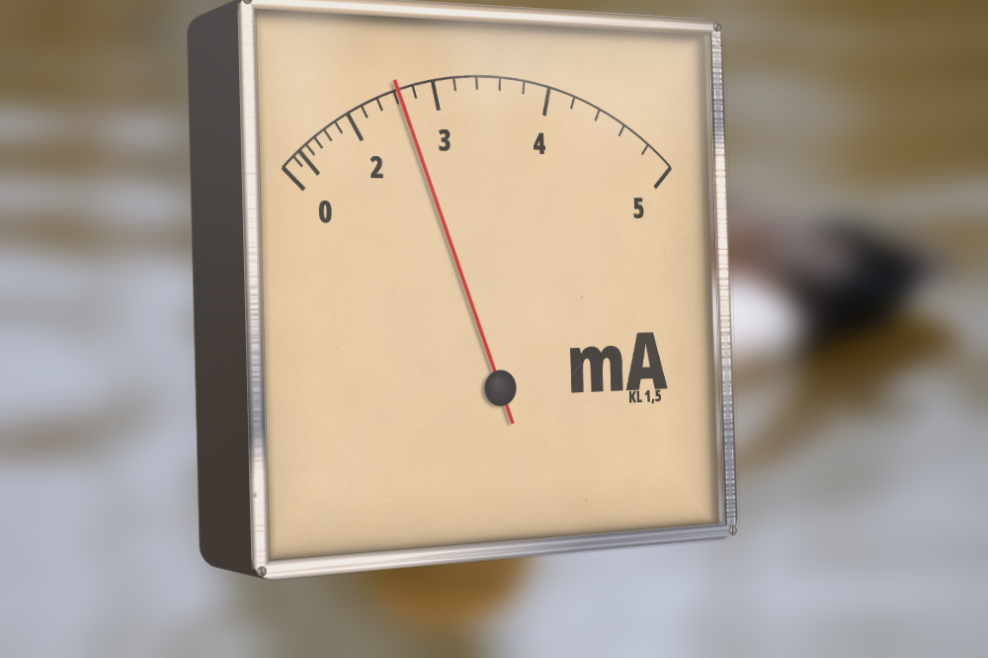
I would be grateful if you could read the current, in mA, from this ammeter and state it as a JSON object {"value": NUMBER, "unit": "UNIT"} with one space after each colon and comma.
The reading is {"value": 2.6, "unit": "mA"}
